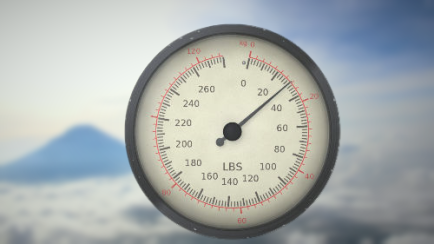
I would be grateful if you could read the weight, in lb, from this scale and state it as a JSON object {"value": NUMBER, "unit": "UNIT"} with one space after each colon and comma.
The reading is {"value": 30, "unit": "lb"}
